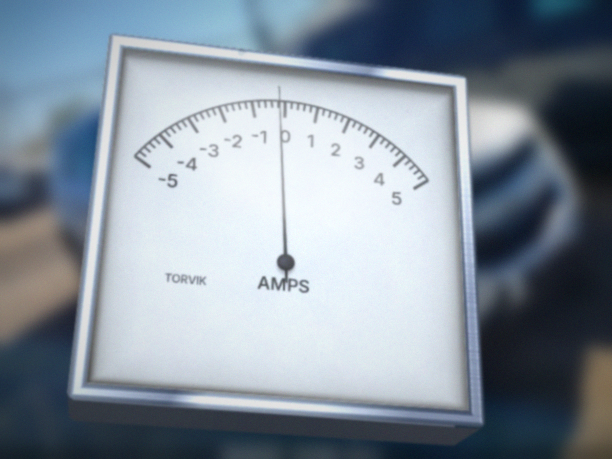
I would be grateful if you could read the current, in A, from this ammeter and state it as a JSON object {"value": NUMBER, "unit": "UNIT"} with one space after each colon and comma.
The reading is {"value": -0.2, "unit": "A"}
